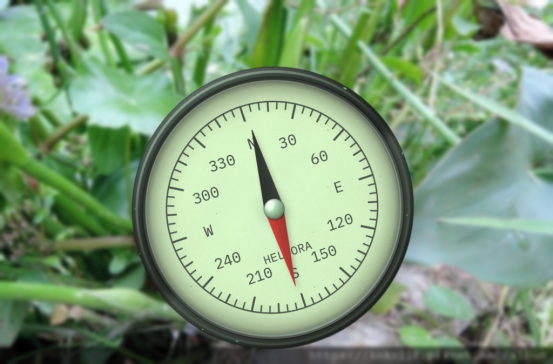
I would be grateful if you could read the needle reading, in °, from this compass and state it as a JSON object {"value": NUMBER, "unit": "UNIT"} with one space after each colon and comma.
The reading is {"value": 182.5, "unit": "°"}
